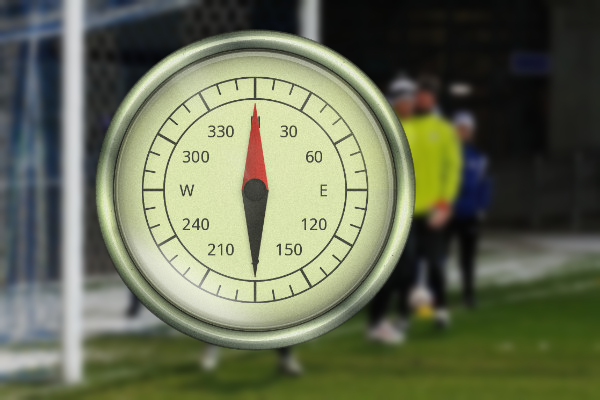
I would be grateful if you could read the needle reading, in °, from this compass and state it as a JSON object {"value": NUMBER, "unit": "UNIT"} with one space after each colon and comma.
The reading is {"value": 0, "unit": "°"}
